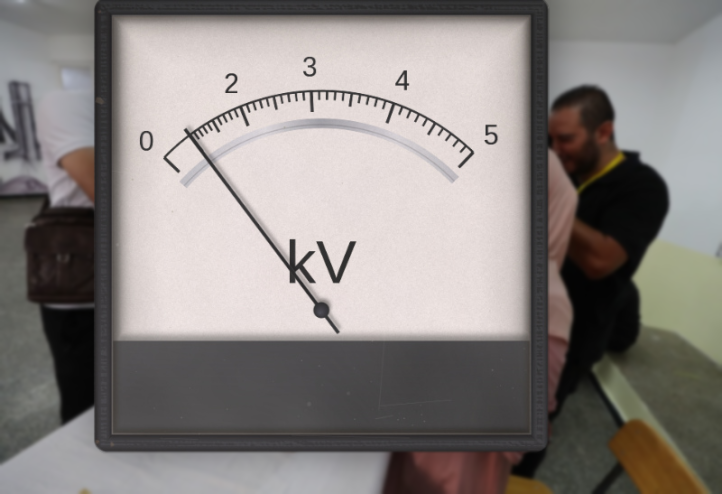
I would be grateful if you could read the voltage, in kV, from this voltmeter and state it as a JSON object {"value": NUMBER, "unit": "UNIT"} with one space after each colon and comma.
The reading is {"value": 1, "unit": "kV"}
